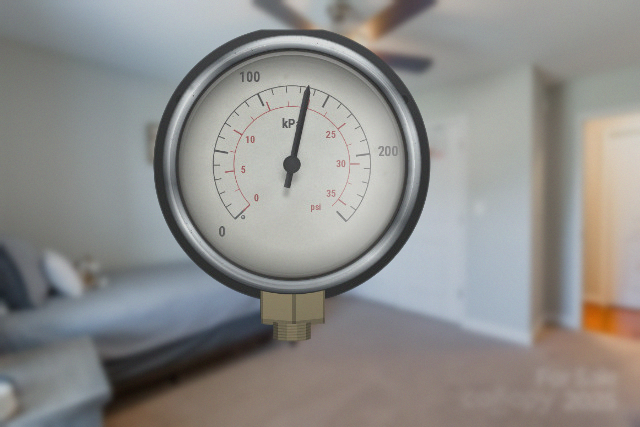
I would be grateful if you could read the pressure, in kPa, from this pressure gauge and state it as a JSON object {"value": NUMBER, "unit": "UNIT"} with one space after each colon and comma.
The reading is {"value": 135, "unit": "kPa"}
